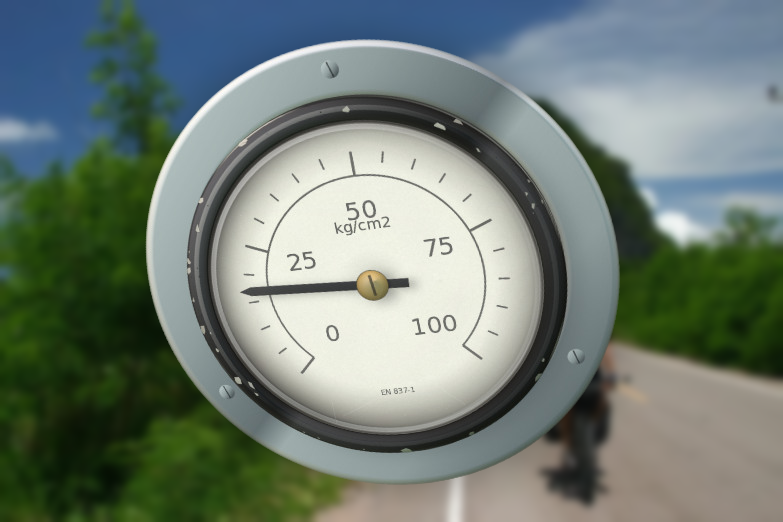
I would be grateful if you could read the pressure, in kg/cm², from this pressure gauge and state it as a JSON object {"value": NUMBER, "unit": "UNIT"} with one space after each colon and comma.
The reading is {"value": 17.5, "unit": "kg/cm²"}
